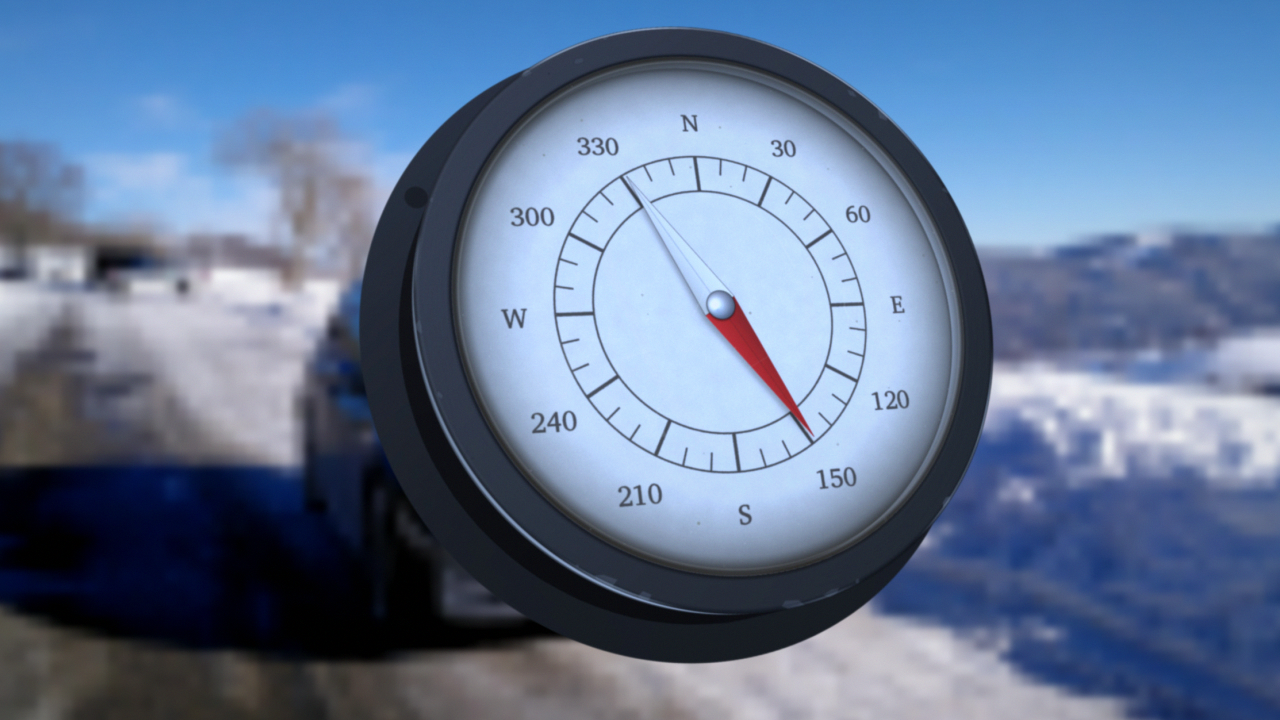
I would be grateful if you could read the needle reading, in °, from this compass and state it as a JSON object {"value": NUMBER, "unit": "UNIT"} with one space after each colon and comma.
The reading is {"value": 150, "unit": "°"}
